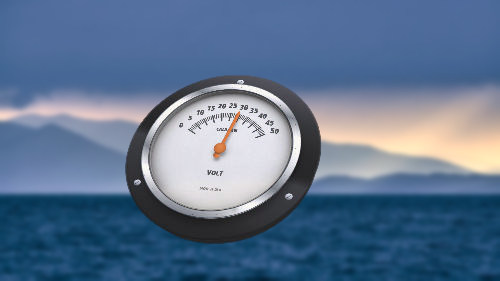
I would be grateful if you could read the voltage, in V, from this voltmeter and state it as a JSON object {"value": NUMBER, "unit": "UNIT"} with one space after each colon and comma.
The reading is {"value": 30, "unit": "V"}
